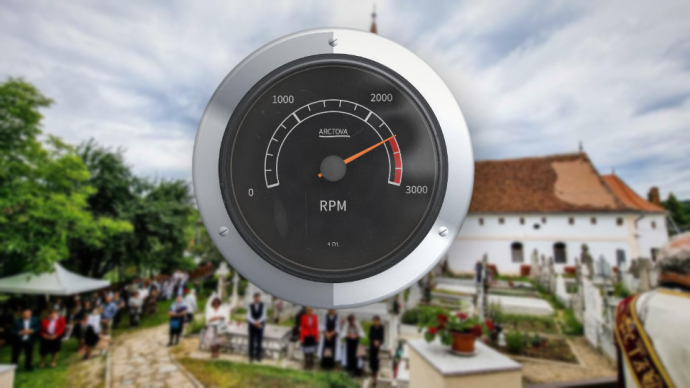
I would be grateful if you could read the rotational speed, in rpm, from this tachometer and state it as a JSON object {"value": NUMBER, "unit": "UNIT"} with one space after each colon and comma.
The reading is {"value": 2400, "unit": "rpm"}
